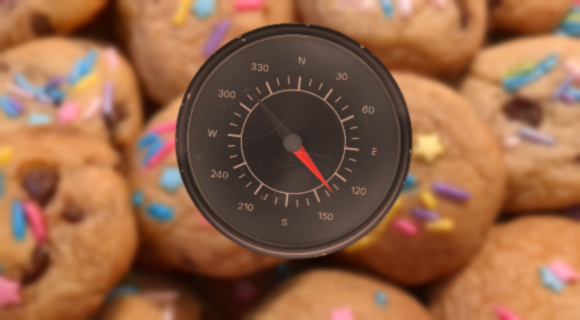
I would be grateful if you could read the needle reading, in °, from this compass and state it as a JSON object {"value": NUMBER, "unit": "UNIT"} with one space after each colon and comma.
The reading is {"value": 135, "unit": "°"}
